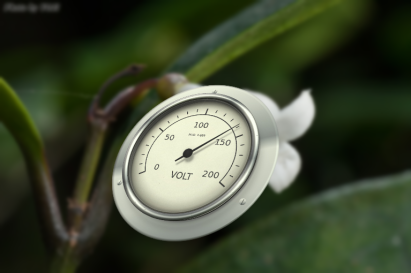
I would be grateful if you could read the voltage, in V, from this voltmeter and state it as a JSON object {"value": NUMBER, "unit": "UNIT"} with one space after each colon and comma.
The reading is {"value": 140, "unit": "V"}
